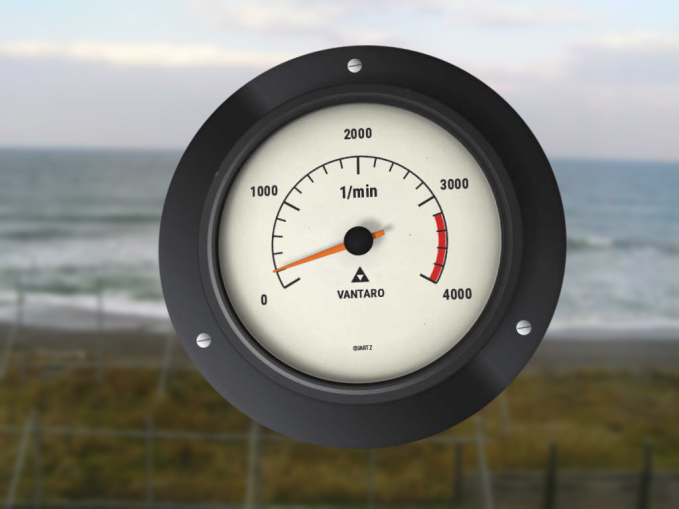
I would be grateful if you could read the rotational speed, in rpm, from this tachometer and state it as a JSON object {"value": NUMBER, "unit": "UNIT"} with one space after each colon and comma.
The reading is {"value": 200, "unit": "rpm"}
